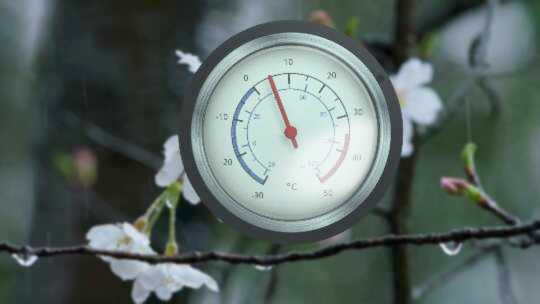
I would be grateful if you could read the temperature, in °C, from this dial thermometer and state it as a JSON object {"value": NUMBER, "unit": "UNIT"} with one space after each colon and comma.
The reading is {"value": 5, "unit": "°C"}
